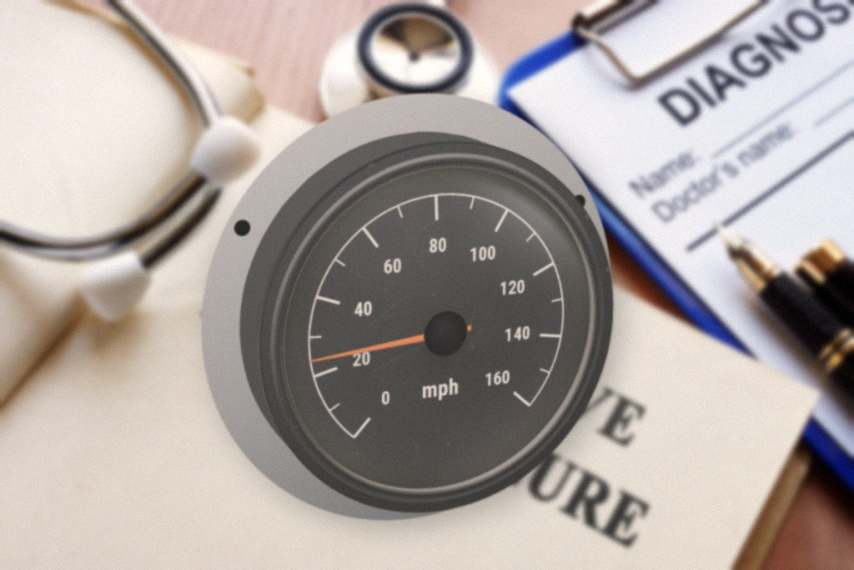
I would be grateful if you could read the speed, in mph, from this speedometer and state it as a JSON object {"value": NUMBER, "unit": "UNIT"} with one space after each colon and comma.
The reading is {"value": 25, "unit": "mph"}
